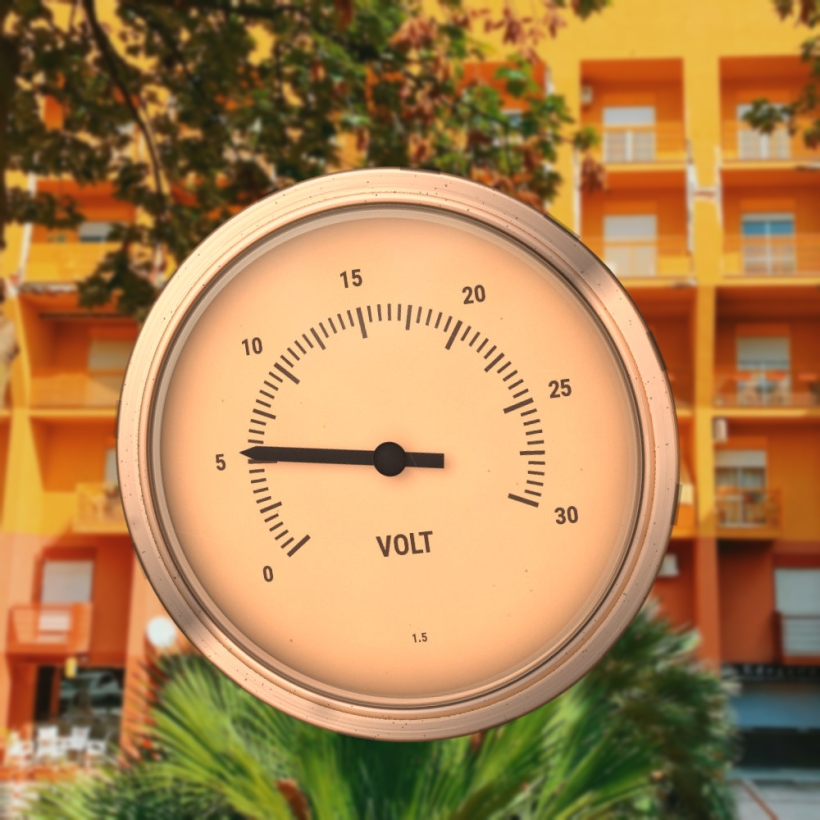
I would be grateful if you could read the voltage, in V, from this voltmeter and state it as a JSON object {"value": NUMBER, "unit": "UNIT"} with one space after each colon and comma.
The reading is {"value": 5.5, "unit": "V"}
